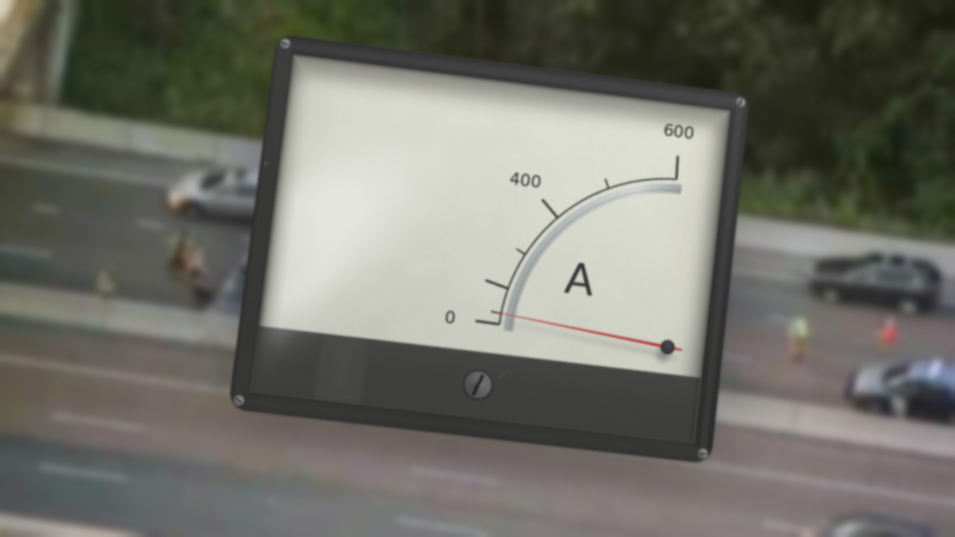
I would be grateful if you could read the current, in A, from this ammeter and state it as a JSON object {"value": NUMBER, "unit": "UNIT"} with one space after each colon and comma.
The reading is {"value": 100, "unit": "A"}
